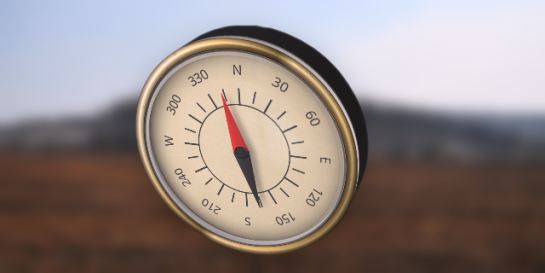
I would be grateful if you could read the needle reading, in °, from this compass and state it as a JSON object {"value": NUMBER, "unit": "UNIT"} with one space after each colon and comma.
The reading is {"value": 345, "unit": "°"}
